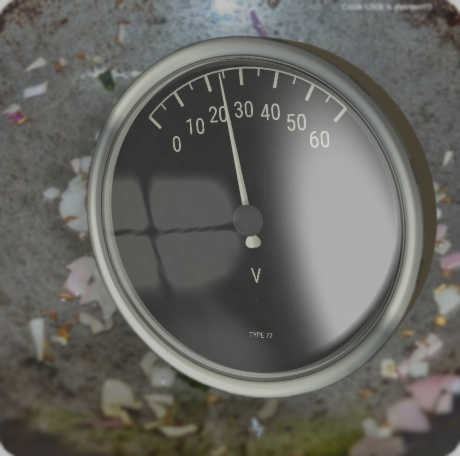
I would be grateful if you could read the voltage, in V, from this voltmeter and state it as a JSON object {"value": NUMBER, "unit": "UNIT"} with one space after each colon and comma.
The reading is {"value": 25, "unit": "V"}
